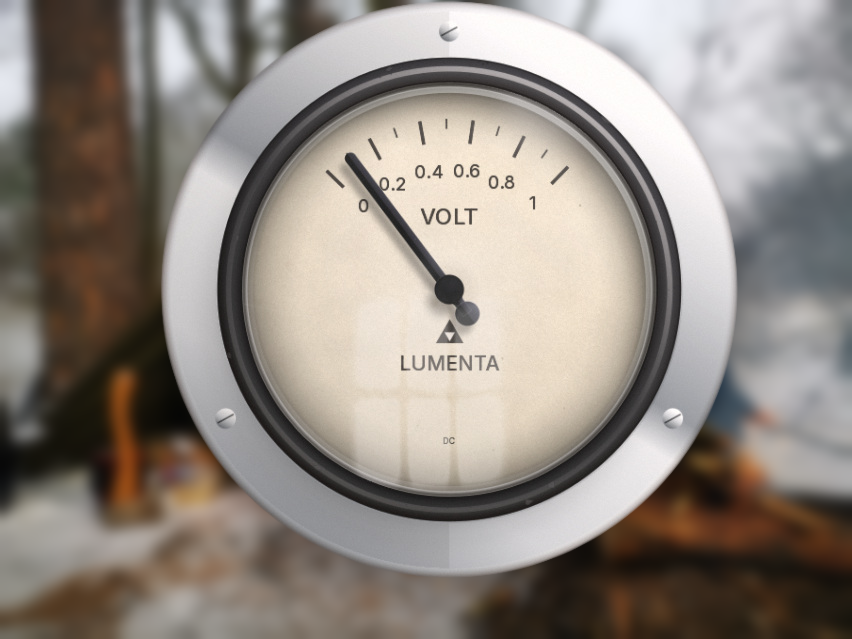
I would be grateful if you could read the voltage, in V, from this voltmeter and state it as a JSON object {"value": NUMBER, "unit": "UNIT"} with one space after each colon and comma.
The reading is {"value": 0.1, "unit": "V"}
